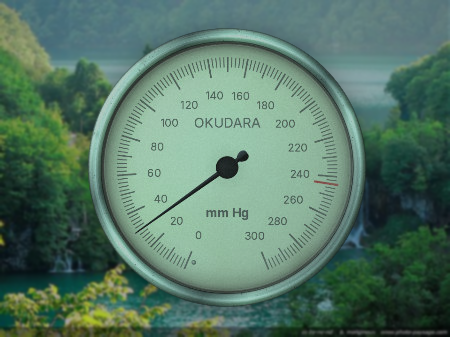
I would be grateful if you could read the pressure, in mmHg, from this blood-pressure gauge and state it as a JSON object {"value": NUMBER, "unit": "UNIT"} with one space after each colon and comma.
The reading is {"value": 30, "unit": "mmHg"}
